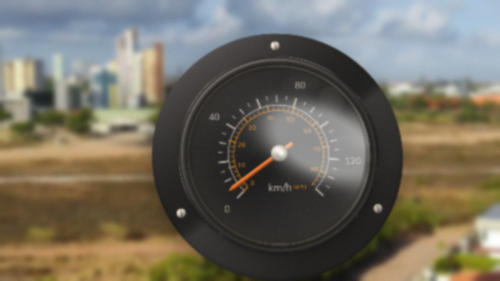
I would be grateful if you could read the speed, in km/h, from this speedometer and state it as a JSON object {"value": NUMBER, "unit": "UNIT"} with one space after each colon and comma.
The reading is {"value": 5, "unit": "km/h"}
